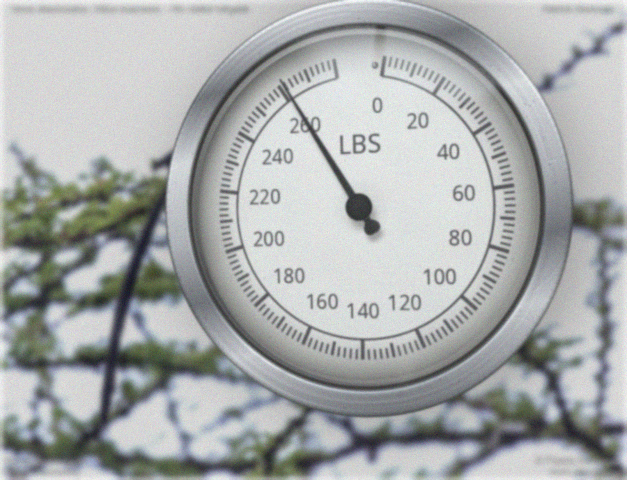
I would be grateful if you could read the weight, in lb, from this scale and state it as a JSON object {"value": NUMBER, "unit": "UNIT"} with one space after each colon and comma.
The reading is {"value": 262, "unit": "lb"}
